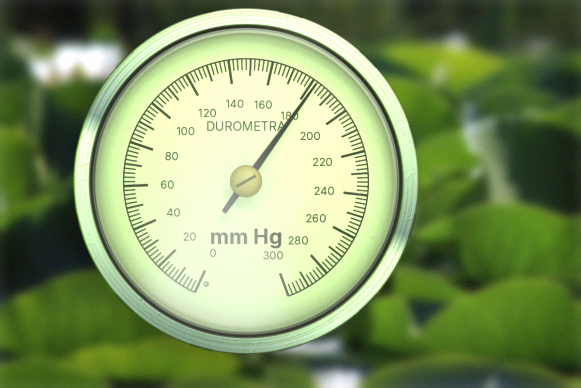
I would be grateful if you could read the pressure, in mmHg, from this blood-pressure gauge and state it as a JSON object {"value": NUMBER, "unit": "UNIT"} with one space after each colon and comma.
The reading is {"value": 182, "unit": "mmHg"}
